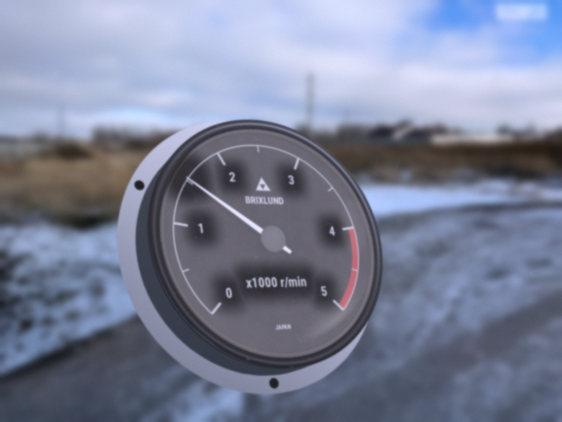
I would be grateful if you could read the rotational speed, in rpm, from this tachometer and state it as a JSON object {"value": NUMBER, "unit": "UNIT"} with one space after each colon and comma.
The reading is {"value": 1500, "unit": "rpm"}
